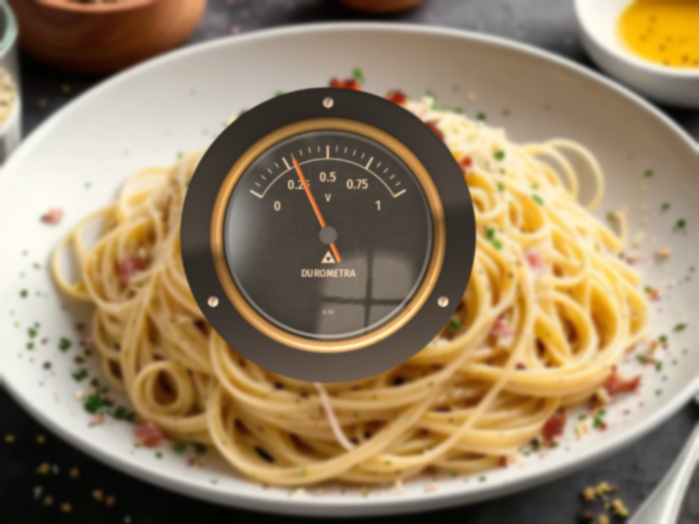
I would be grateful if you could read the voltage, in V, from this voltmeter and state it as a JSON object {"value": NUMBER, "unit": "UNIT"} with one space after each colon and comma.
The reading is {"value": 0.3, "unit": "V"}
